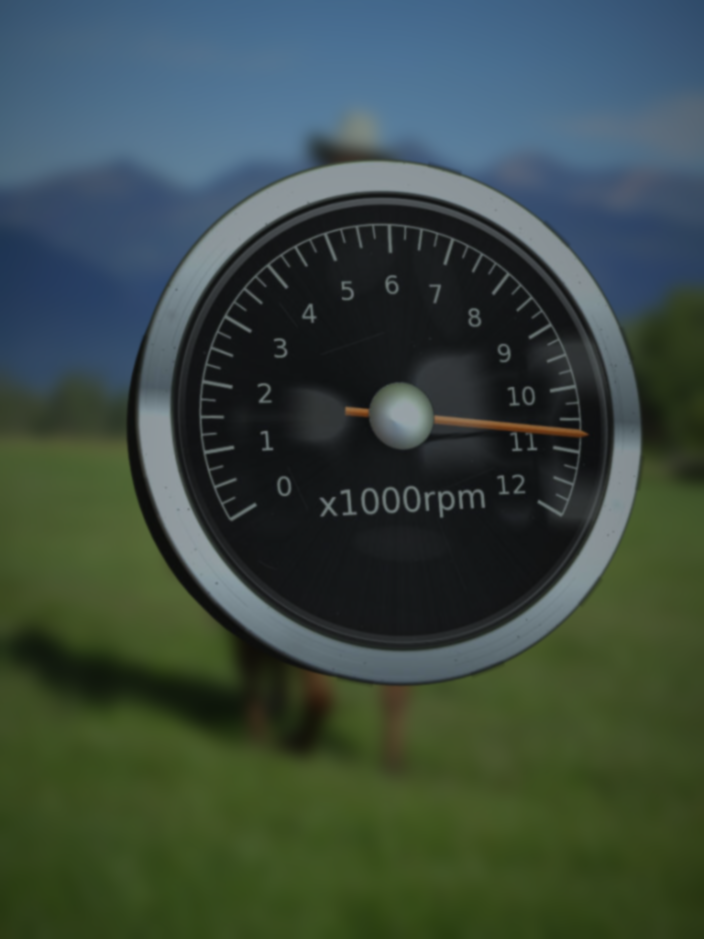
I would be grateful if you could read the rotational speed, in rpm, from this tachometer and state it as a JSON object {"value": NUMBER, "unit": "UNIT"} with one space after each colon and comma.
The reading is {"value": 10750, "unit": "rpm"}
